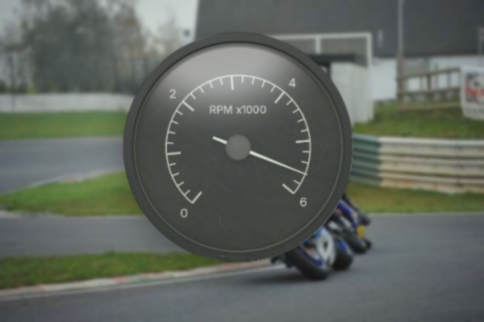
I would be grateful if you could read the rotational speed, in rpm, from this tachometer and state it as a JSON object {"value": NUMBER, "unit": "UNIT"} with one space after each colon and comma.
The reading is {"value": 5600, "unit": "rpm"}
